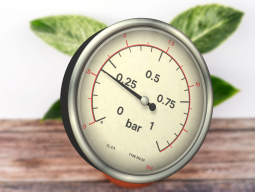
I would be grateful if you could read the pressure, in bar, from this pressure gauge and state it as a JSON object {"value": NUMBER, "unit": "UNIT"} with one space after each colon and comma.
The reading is {"value": 0.2, "unit": "bar"}
